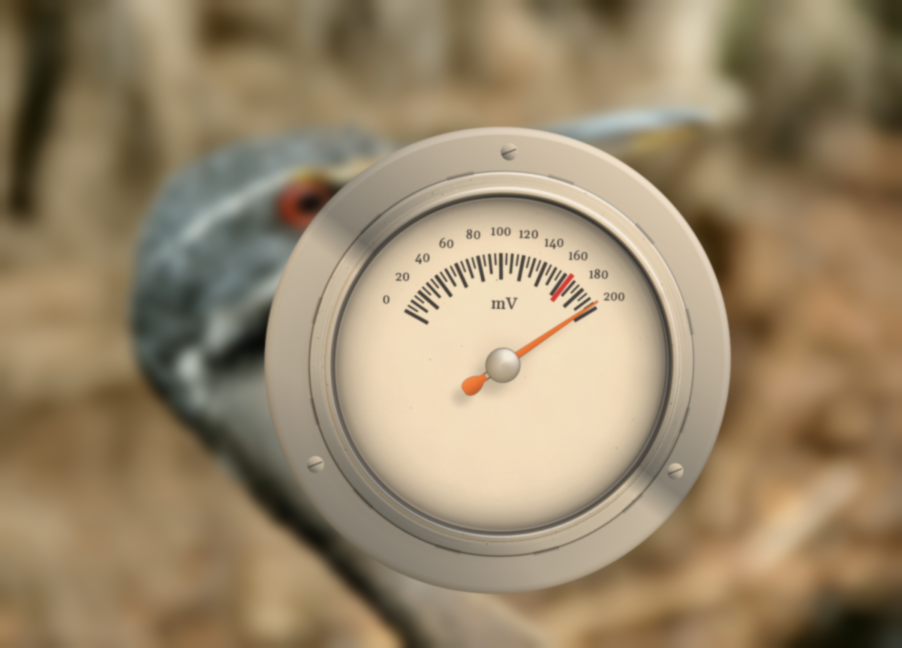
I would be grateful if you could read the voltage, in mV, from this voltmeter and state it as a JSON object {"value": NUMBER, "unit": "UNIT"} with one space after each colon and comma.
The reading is {"value": 195, "unit": "mV"}
